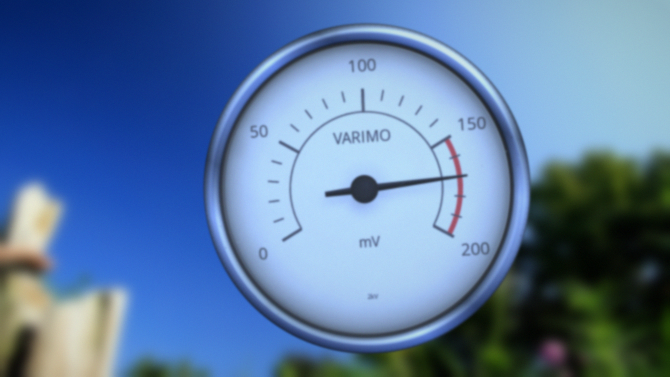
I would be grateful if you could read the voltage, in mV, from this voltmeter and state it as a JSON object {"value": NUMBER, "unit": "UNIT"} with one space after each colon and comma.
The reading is {"value": 170, "unit": "mV"}
